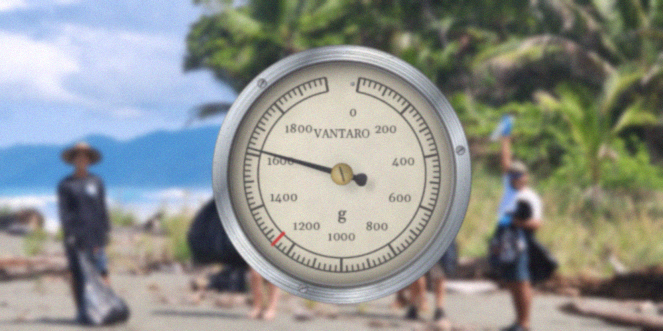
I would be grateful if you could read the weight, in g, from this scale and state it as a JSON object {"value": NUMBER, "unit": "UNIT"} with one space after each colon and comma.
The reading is {"value": 1620, "unit": "g"}
